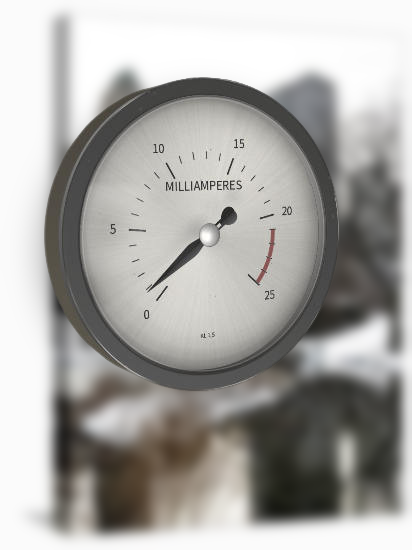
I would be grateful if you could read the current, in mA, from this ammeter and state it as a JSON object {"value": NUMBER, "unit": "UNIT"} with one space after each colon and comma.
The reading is {"value": 1, "unit": "mA"}
